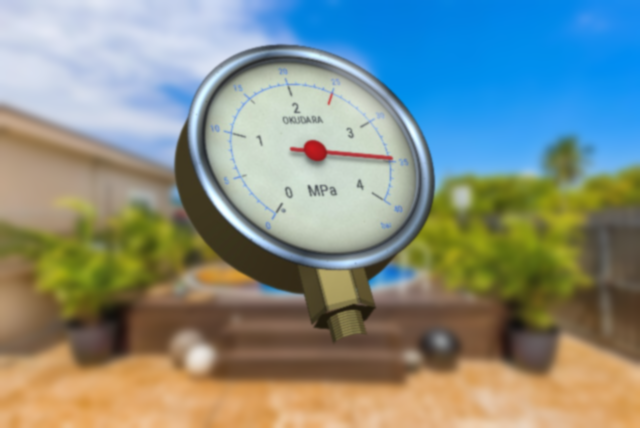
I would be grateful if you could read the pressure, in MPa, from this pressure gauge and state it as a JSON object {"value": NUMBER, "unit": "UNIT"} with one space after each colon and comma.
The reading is {"value": 3.5, "unit": "MPa"}
